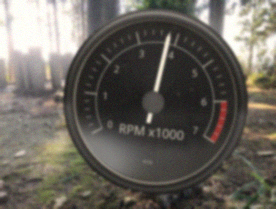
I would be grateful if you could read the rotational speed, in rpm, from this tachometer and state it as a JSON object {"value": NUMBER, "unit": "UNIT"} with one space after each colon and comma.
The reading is {"value": 3800, "unit": "rpm"}
